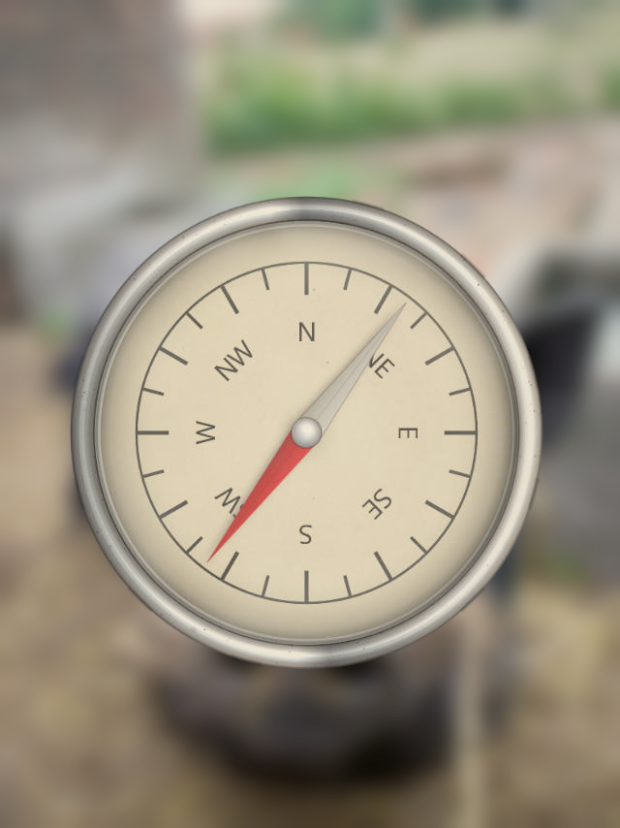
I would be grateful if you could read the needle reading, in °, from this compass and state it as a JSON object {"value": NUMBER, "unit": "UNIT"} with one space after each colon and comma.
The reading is {"value": 217.5, "unit": "°"}
